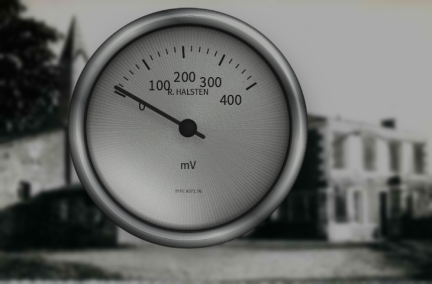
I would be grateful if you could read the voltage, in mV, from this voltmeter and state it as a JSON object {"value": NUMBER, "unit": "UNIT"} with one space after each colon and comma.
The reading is {"value": 10, "unit": "mV"}
